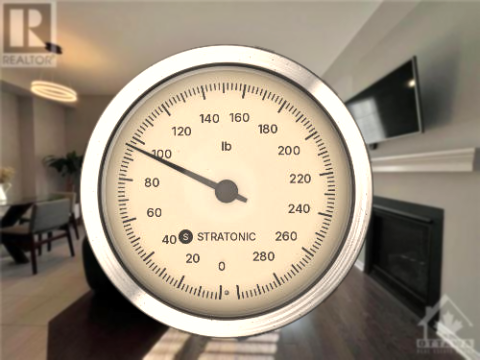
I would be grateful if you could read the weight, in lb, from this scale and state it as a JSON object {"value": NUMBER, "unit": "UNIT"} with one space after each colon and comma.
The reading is {"value": 96, "unit": "lb"}
